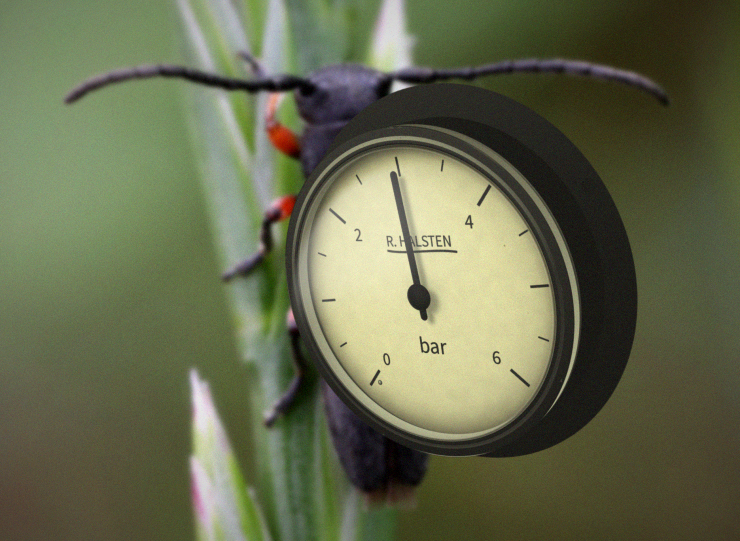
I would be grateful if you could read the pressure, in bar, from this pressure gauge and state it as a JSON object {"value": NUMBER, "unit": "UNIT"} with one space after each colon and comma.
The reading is {"value": 3, "unit": "bar"}
